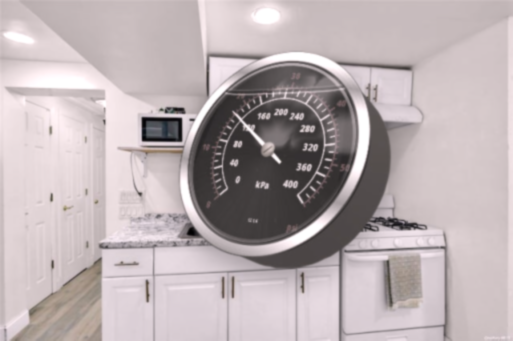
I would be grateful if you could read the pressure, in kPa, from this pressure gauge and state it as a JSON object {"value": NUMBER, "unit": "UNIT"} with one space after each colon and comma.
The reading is {"value": 120, "unit": "kPa"}
